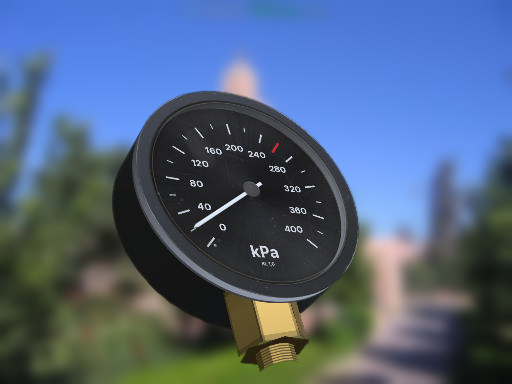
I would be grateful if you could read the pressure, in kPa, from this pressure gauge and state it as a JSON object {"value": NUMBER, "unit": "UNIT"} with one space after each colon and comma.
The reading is {"value": 20, "unit": "kPa"}
